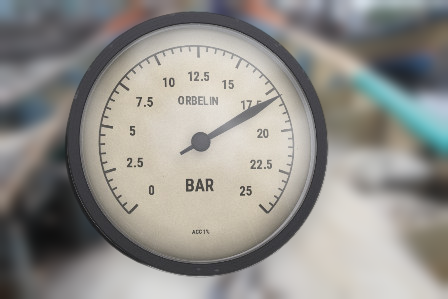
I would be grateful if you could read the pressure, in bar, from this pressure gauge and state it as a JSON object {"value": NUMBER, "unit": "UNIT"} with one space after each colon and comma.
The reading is {"value": 18, "unit": "bar"}
